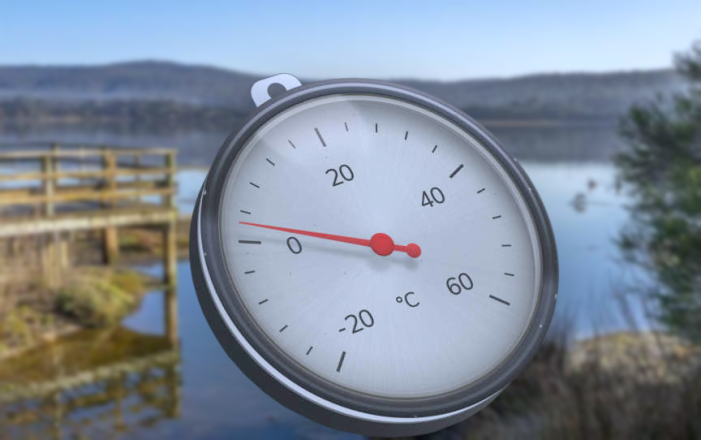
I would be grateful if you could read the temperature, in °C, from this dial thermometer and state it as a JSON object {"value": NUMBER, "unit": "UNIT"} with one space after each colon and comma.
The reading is {"value": 2, "unit": "°C"}
